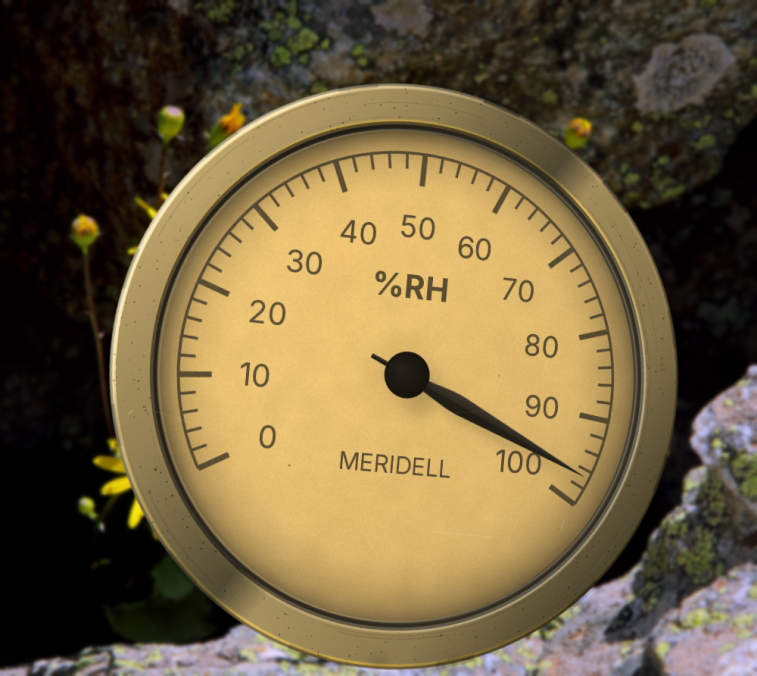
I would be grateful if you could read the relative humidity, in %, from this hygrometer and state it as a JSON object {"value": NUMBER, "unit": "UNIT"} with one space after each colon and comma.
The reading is {"value": 97, "unit": "%"}
